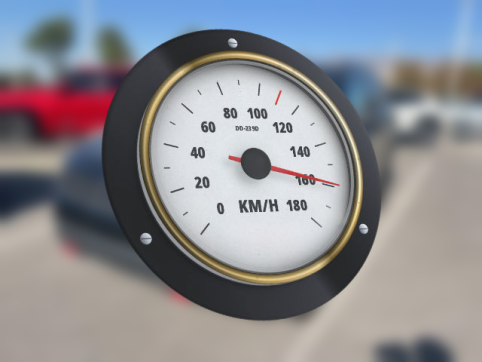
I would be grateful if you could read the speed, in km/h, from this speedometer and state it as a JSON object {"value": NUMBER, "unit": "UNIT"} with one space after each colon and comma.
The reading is {"value": 160, "unit": "km/h"}
